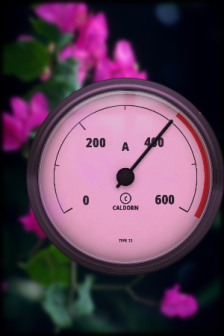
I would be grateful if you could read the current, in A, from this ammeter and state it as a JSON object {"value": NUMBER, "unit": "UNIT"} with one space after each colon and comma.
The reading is {"value": 400, "unit": "A"}
